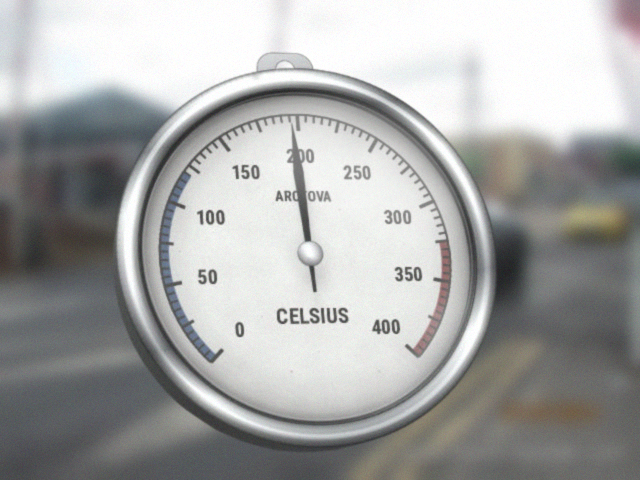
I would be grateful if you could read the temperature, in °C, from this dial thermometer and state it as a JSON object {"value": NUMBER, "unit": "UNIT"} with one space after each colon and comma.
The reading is {"value": 195, "unit": "°C"}
